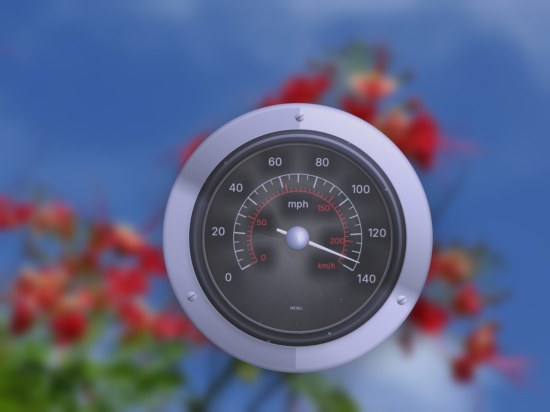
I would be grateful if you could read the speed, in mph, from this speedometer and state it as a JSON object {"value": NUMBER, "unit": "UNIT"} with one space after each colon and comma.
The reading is {"value": 135, "unit": "mph"}
